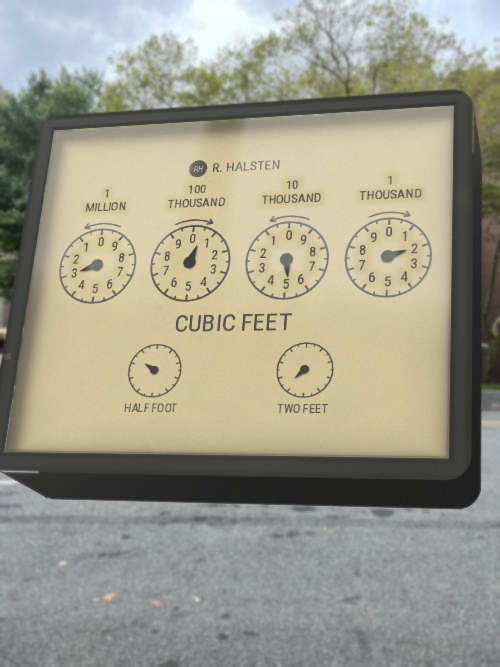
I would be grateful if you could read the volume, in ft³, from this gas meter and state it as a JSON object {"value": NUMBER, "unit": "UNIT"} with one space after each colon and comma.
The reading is {"value": 305200, "unit": "ft³"}
